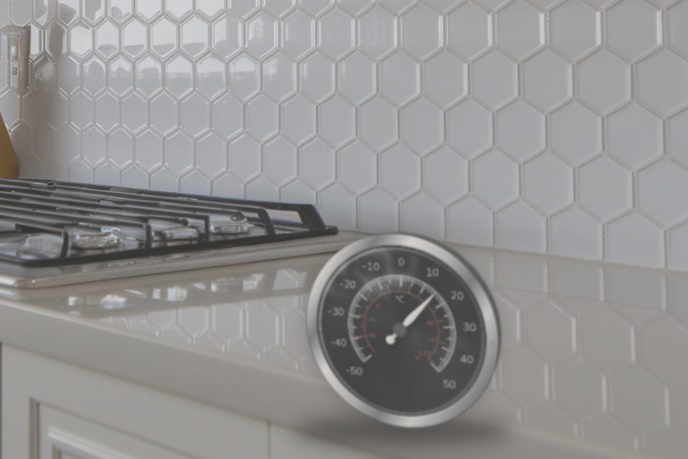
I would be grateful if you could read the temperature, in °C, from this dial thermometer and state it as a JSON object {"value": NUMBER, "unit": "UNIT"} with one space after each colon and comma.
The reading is {"value": 15, "unit": "°C"}
